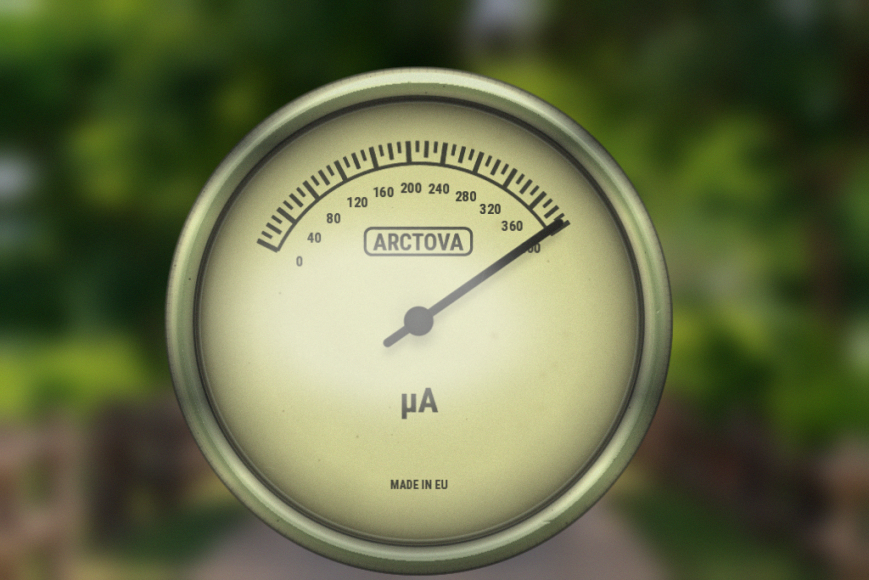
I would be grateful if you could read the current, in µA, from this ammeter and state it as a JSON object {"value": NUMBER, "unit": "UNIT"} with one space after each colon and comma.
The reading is {"value": 395, "unit": "µA"}
